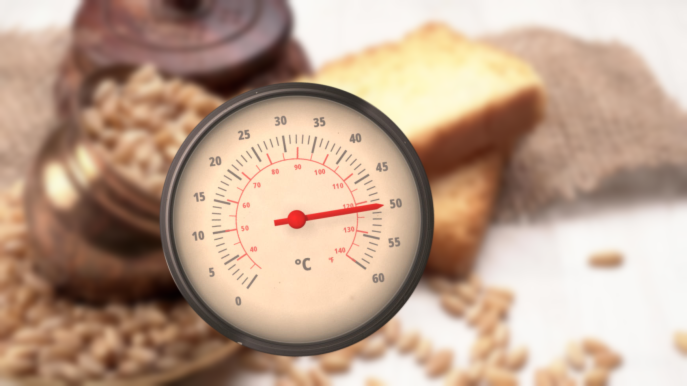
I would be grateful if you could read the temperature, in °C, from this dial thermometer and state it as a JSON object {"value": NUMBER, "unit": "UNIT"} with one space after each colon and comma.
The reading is {"value": 50, "unit": "°C"}
